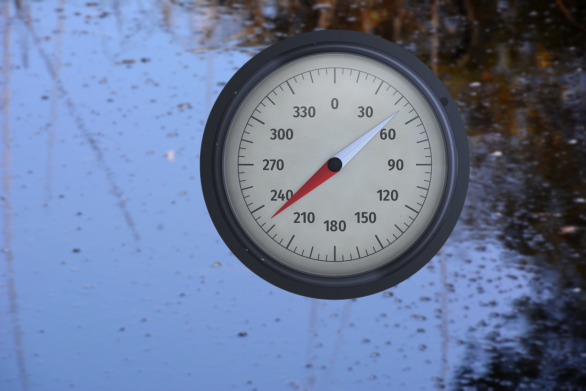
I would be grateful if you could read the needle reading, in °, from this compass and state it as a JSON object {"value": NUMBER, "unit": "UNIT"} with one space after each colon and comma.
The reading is {"value": 230, "unit": "°"}
